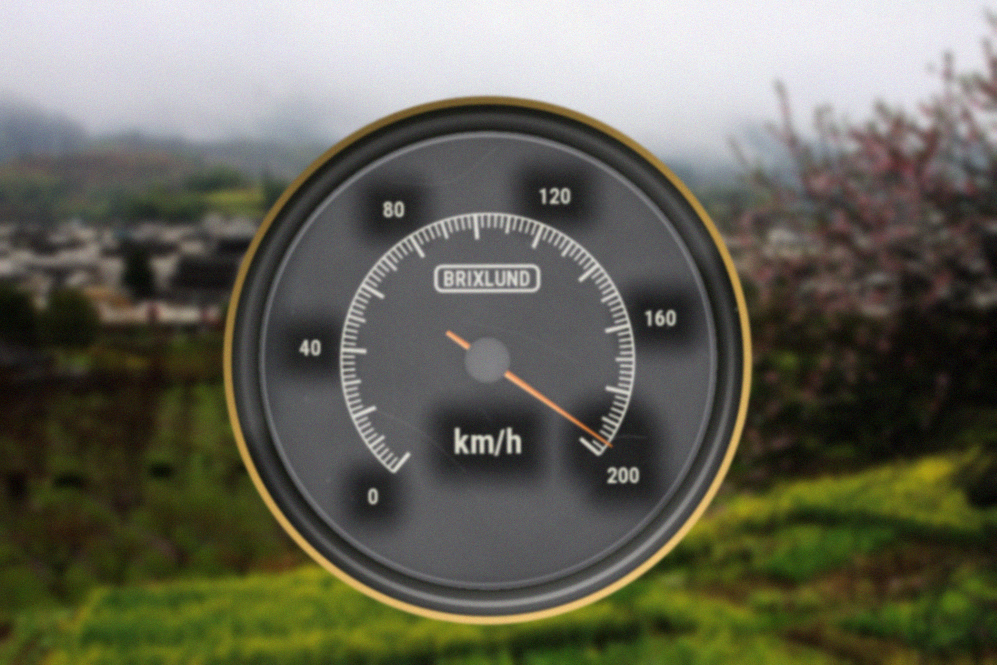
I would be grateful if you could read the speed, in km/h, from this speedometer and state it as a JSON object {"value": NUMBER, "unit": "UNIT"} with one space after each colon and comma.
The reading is {"value": 196, "unit": "km/h"}
